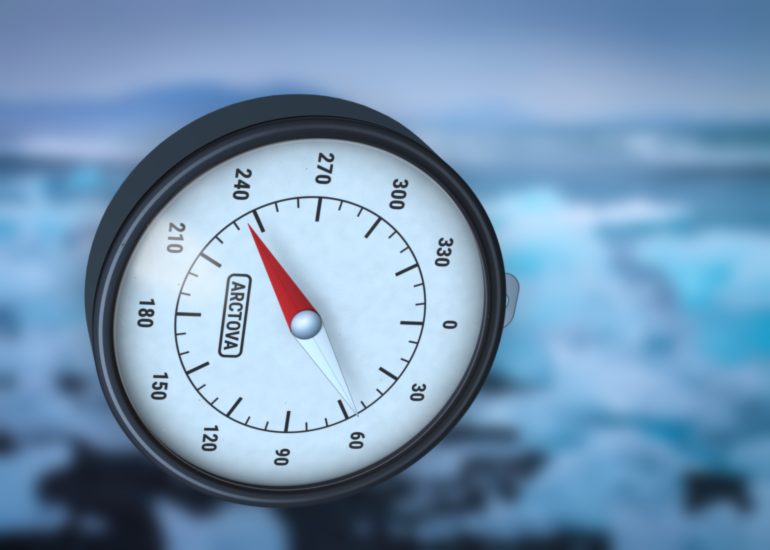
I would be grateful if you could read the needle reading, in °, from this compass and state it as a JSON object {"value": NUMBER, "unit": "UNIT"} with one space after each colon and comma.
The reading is {"value": 235, "unit": "°"}
